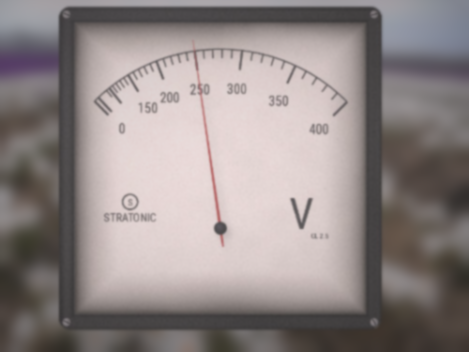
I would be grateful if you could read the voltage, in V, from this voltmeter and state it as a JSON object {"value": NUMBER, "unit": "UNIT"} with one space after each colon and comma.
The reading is {"value": 250, "unit": "V"}
